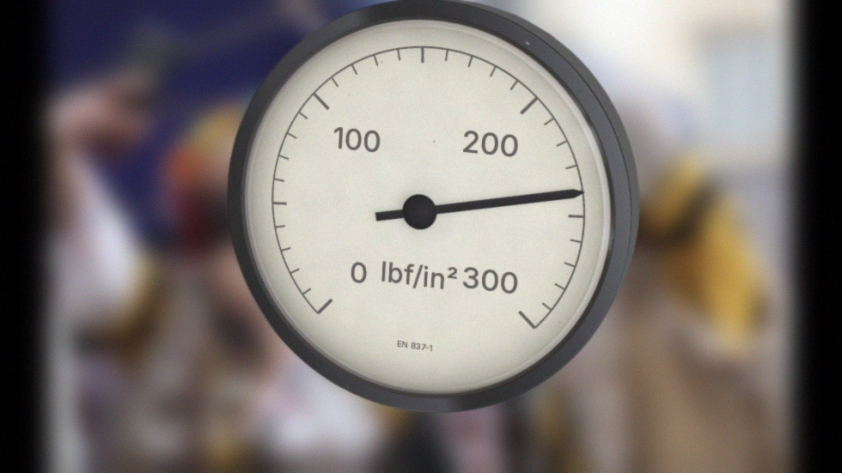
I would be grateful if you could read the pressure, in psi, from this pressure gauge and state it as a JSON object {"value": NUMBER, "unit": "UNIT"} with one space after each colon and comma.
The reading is {"value": 240, "unit": "psi"}
